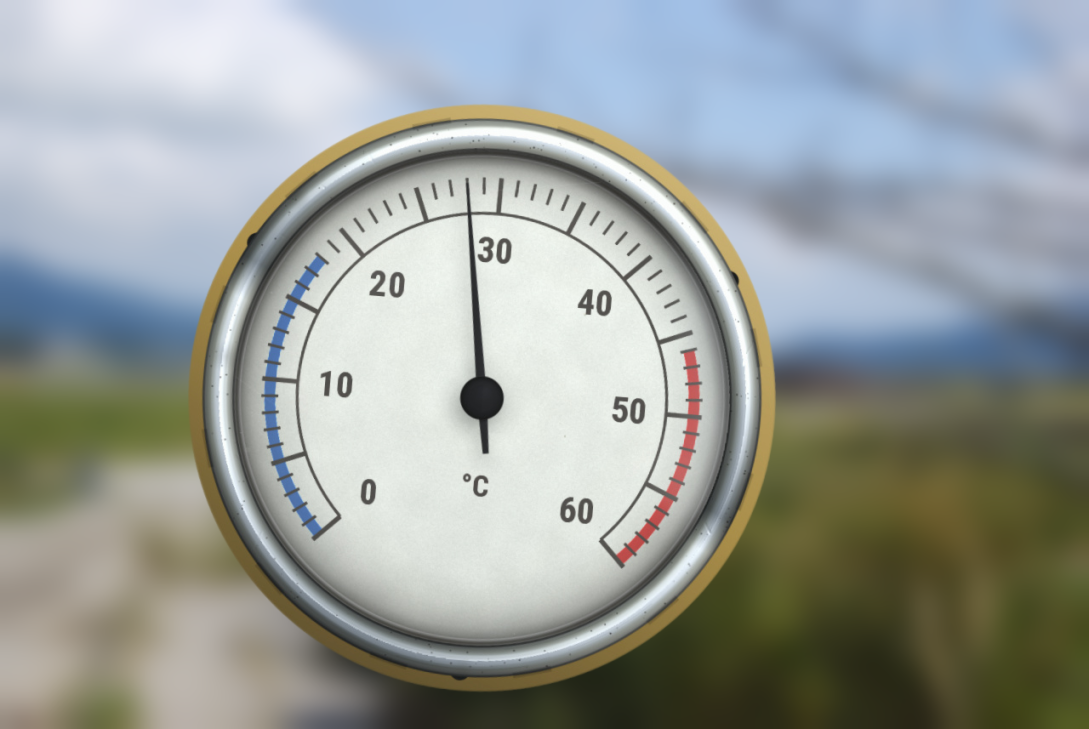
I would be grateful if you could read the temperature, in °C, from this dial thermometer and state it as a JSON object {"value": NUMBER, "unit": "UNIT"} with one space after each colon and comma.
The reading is {"value": 28, "unit": "°C"}
